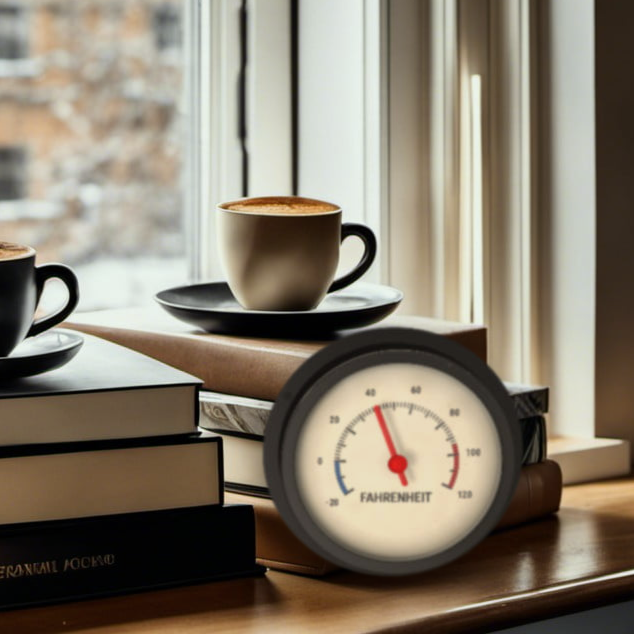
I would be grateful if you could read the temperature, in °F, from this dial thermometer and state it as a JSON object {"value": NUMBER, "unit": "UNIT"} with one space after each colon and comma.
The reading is {"value": 40, "unit": "°F"}
